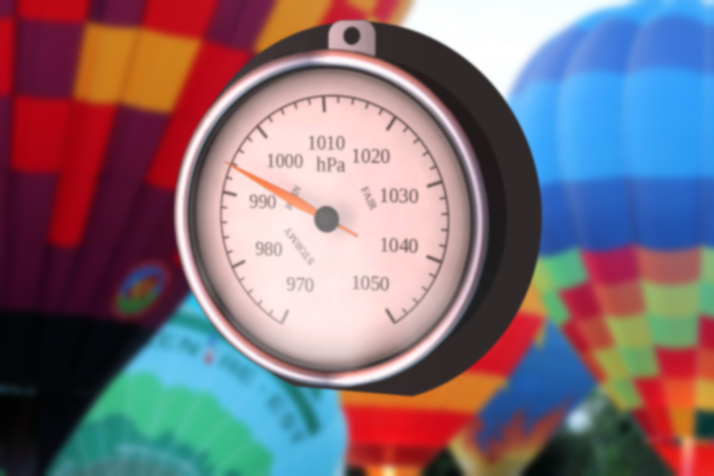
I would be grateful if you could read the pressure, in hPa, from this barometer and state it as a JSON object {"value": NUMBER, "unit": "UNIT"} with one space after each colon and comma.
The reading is {"value": 994, "unit": "hPa"}
